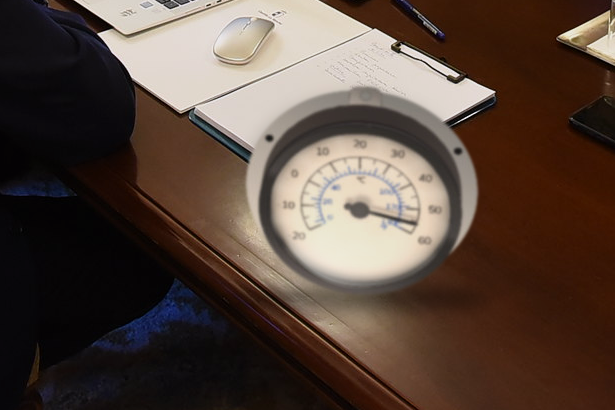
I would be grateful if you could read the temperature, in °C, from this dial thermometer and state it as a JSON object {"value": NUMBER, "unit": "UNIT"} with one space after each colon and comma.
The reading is {"value": 55, "unit": "°C"}
